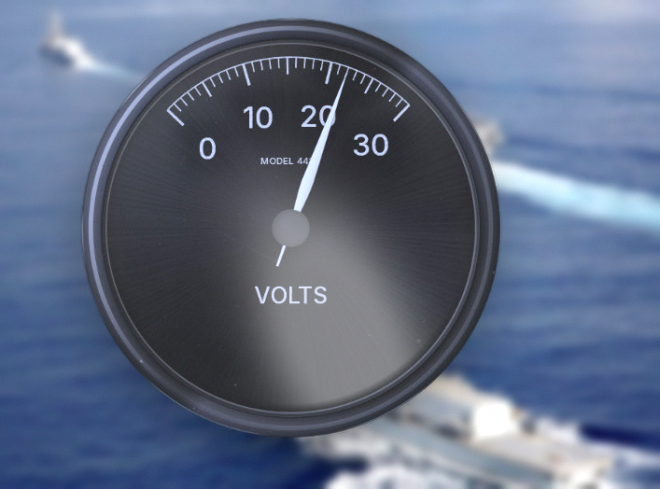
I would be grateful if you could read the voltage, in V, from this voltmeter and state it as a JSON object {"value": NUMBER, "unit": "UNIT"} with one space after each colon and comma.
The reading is {"value": 22, "unit": "V"}
